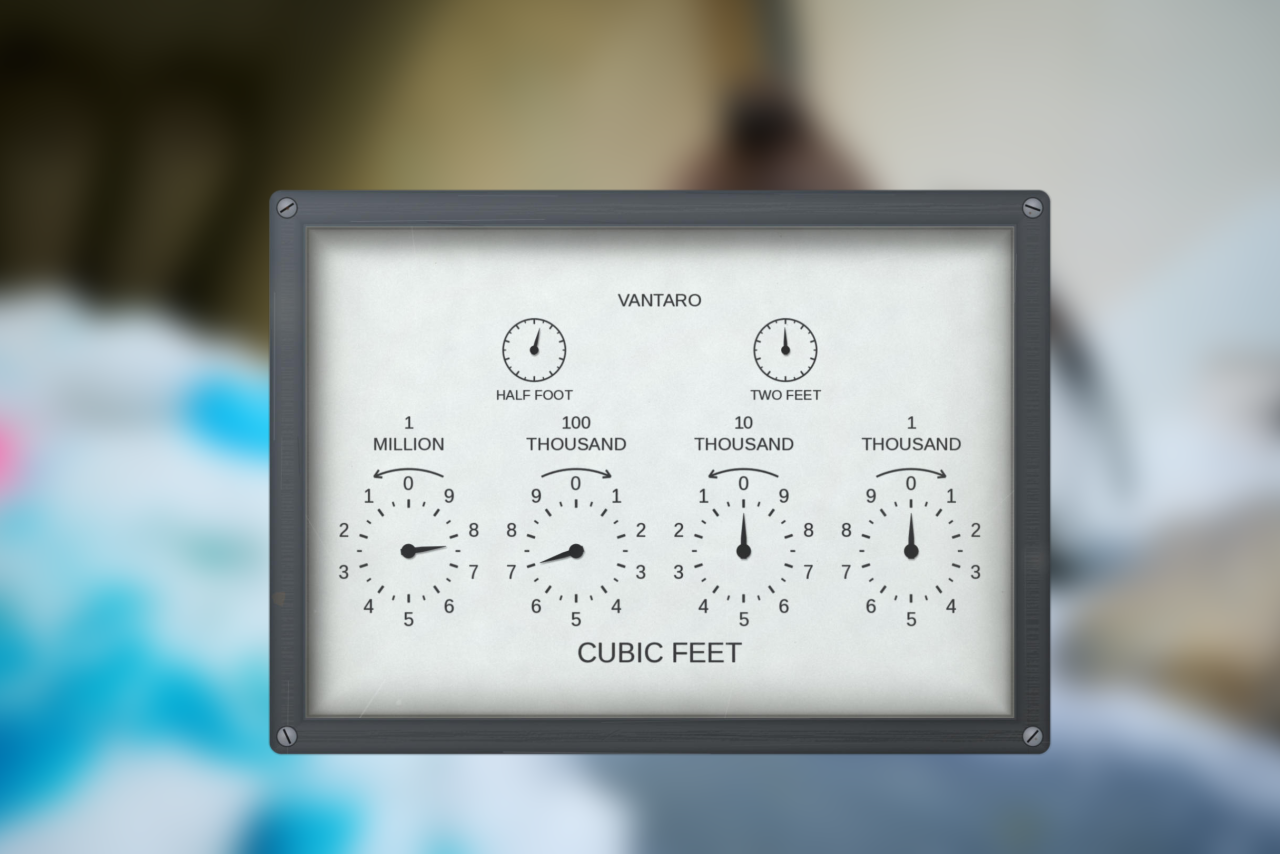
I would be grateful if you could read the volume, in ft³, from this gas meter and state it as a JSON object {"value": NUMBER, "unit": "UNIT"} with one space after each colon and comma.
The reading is {"value": 770000, "unit": "ft³"}
